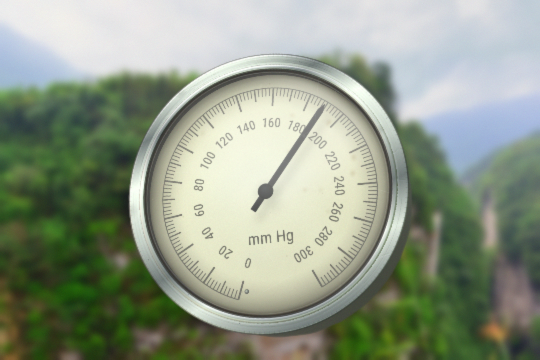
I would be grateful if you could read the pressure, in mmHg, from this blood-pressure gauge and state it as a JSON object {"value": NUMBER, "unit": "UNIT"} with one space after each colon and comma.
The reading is {"value": 190, "unit": "mmHg"}
